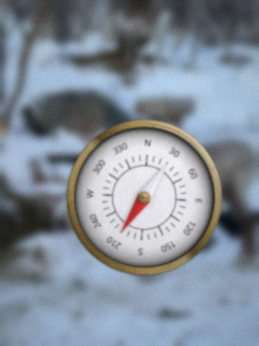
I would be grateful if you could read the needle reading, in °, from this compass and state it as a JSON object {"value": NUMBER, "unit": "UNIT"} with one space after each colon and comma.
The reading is {"value": 210, "unit": "°"}
